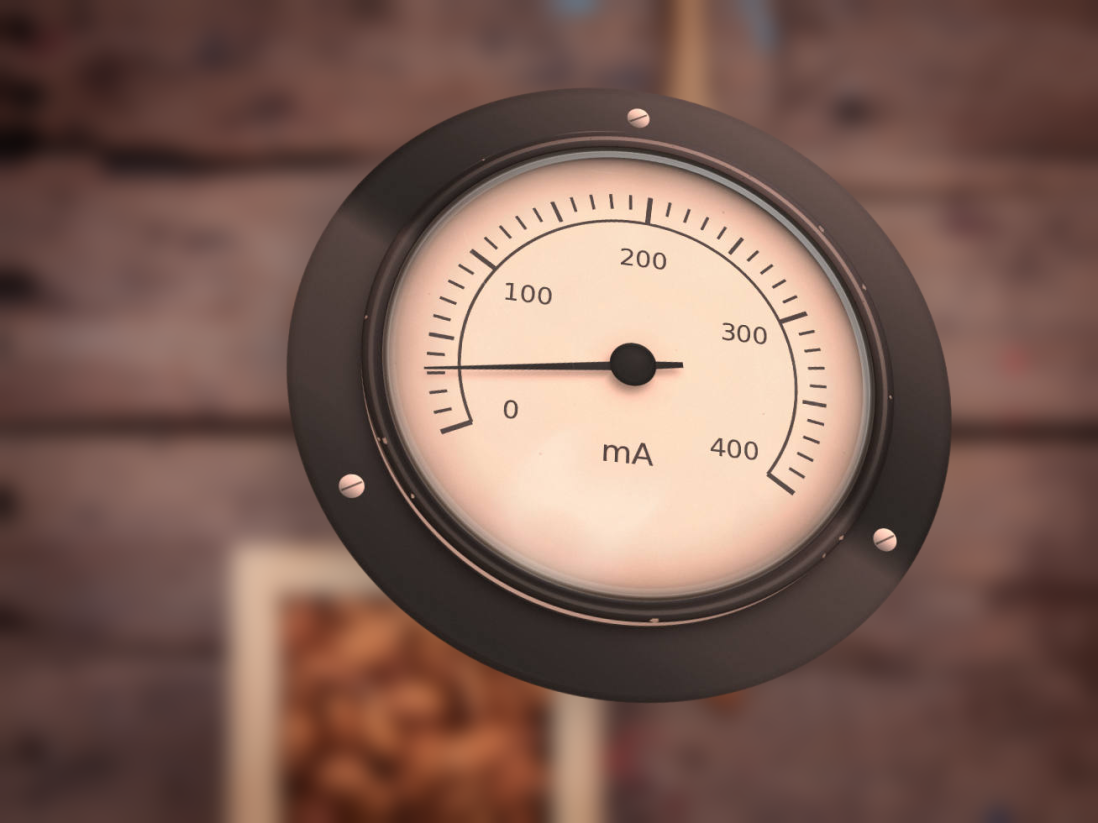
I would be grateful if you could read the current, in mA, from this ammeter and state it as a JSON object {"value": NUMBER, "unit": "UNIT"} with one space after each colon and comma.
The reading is {"value": 30, "unit": "mA"}
